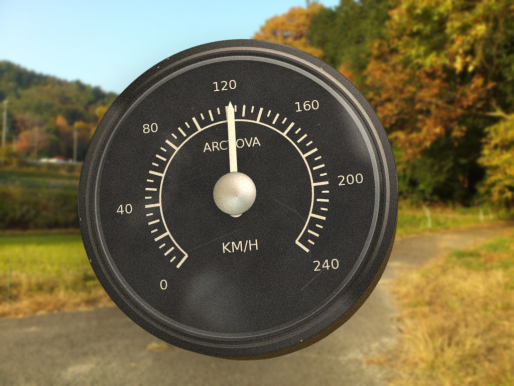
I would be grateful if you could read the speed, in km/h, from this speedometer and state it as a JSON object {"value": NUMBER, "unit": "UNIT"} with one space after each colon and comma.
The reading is {"value": 122.5, "unit": "km/h"}
